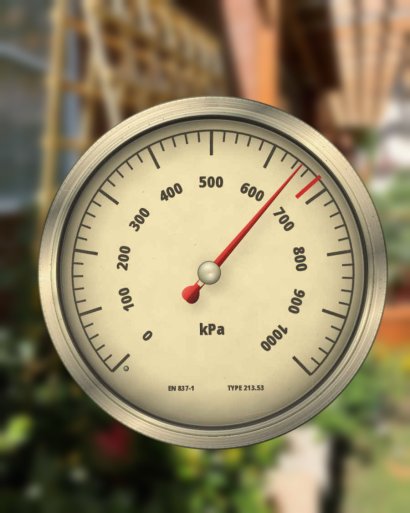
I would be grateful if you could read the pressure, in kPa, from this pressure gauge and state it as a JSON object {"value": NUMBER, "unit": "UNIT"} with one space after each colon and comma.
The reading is {"value": 650, "unit": "kPa"}
